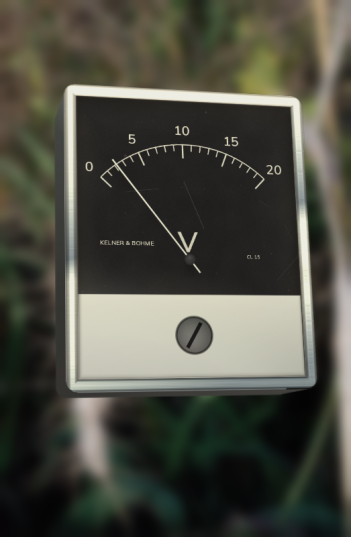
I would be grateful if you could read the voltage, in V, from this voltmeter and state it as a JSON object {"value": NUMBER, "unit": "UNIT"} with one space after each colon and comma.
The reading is {"value": 2, "unit": "V"}
